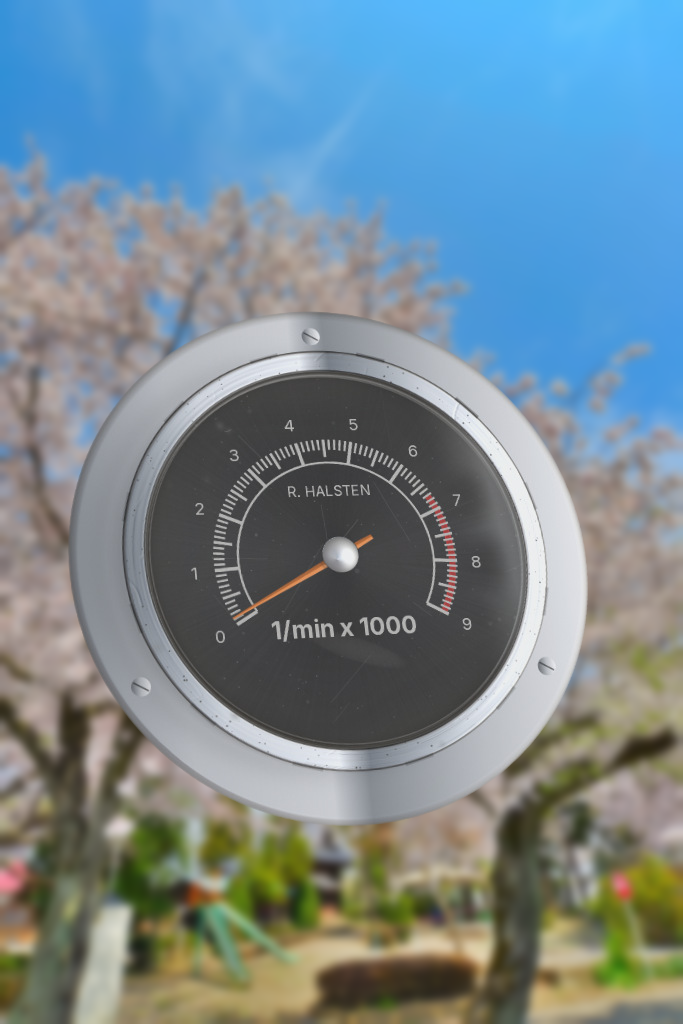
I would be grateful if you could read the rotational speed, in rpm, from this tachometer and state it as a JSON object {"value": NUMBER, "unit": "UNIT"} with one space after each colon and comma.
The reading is {"value": 100, "unit": "rpm"}
